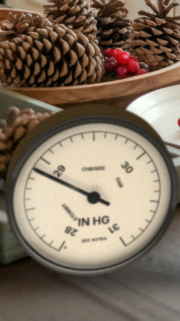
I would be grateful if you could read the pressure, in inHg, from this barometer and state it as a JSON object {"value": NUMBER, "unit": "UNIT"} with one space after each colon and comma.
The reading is {"value": 28.9, "unit": "inHg"}
